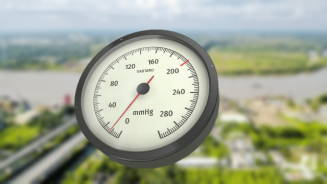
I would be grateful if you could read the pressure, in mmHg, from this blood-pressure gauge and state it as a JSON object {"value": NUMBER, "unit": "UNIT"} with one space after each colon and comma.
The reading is {"value": 10, "unit": "mmHg"}
